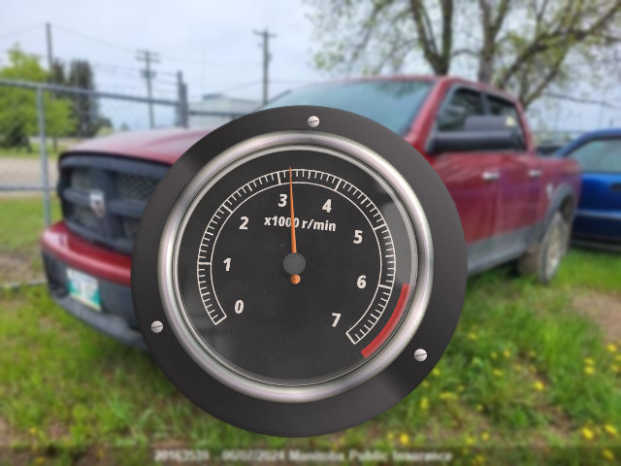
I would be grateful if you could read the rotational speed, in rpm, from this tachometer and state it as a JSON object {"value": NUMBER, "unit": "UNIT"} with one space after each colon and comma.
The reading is {"value": 3200, "unit": "rpm"}
